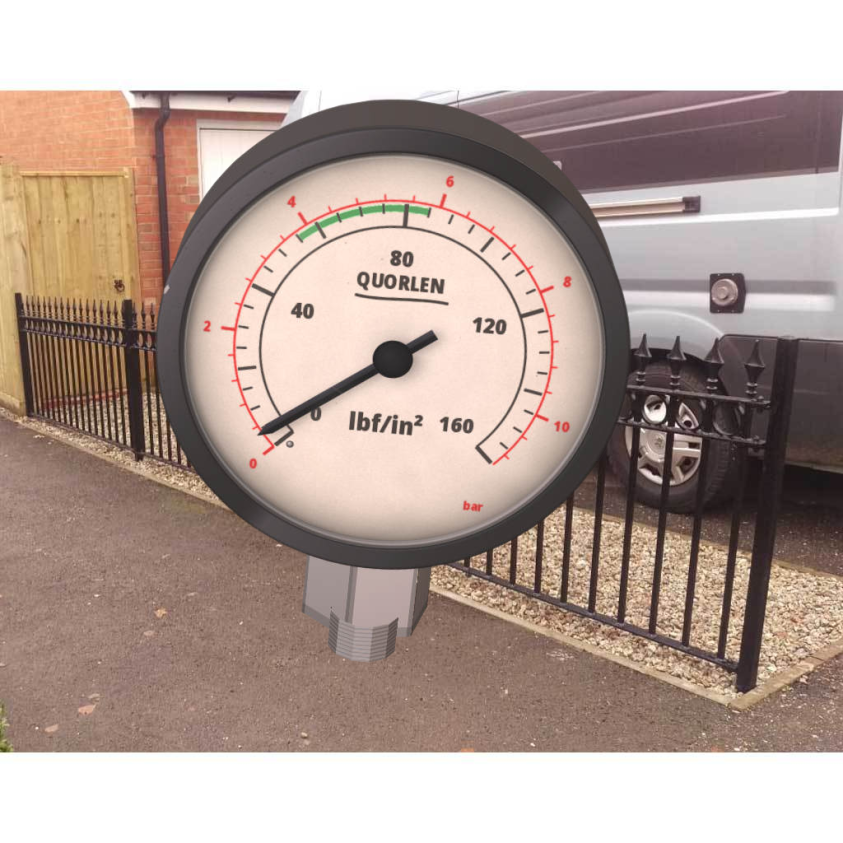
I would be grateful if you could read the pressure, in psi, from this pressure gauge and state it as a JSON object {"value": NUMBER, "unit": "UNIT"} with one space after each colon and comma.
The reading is {"value": 5, "unit": "psi"}
